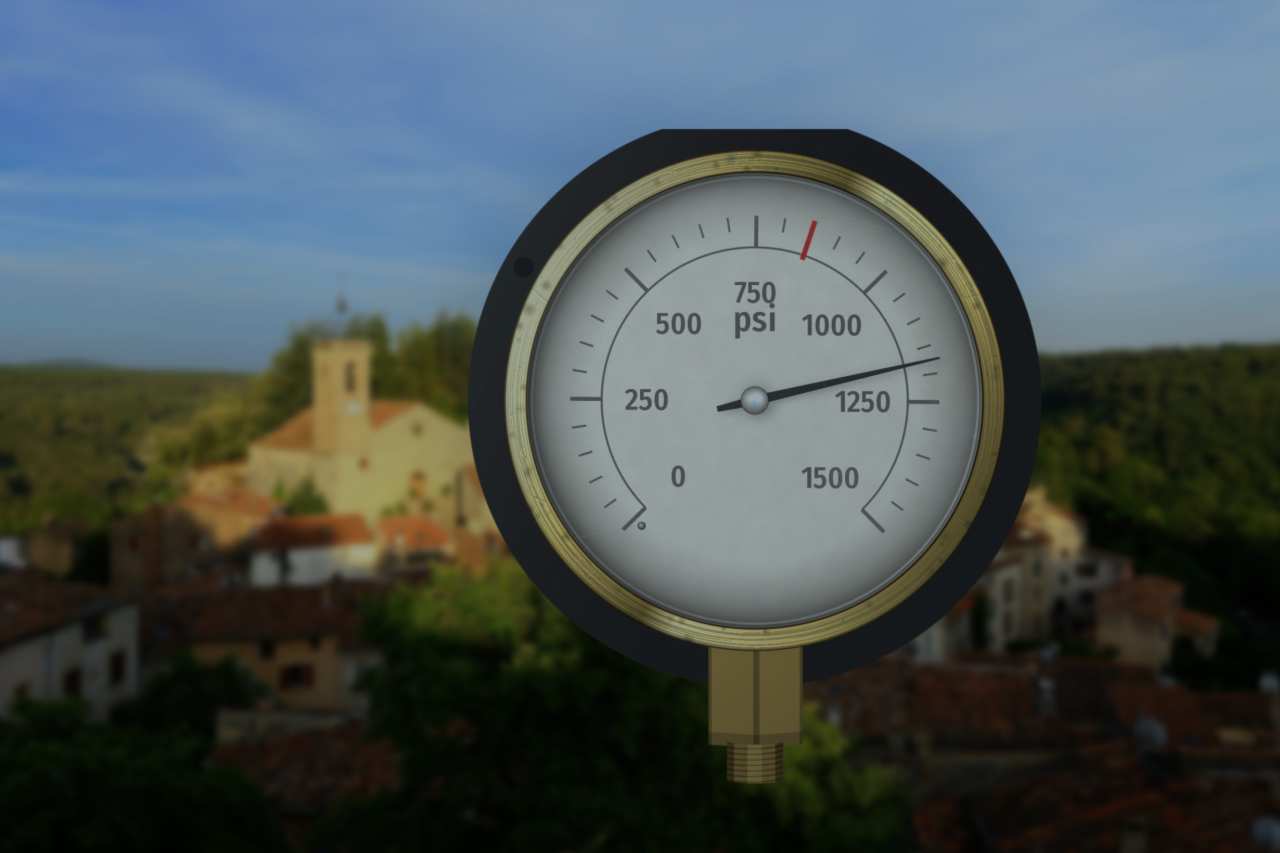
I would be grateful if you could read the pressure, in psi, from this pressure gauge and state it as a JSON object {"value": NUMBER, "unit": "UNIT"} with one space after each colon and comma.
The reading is {"value": 1175, "unit": "psi"}
